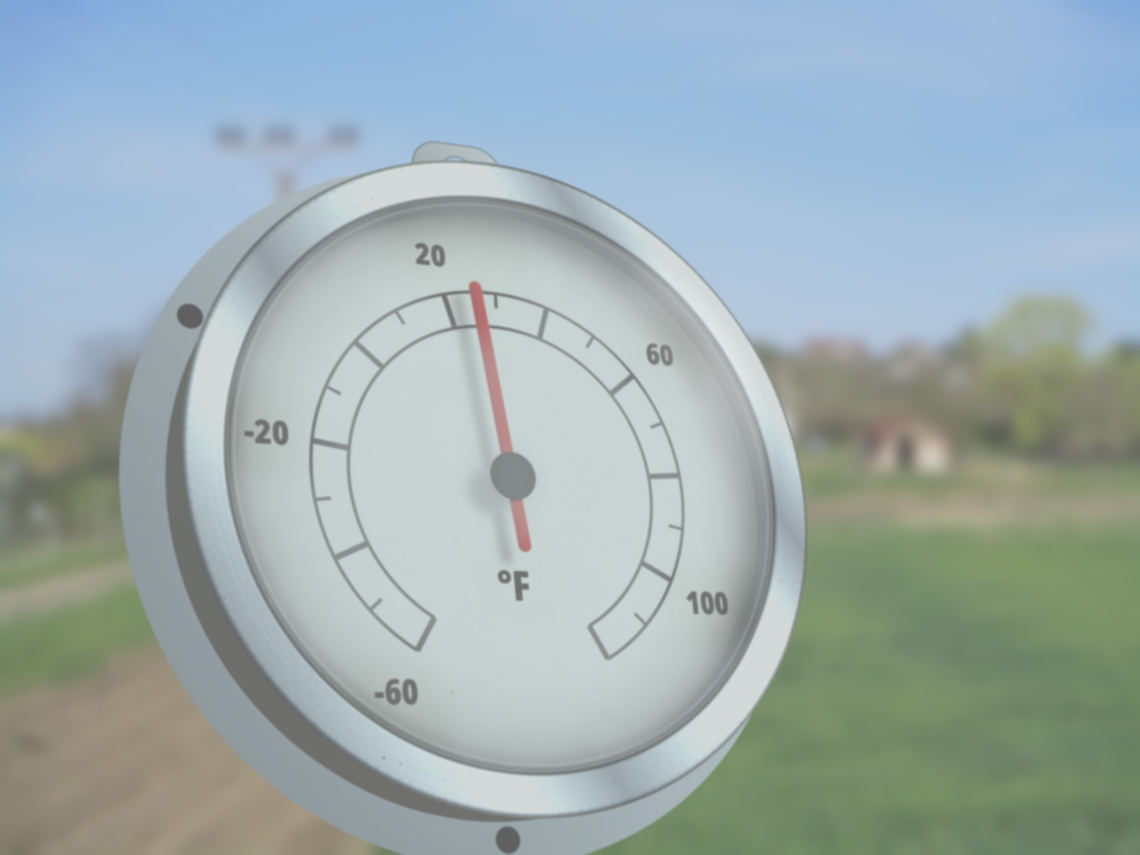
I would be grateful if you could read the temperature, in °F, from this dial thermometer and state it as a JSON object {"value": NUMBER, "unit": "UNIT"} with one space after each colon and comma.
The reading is {"value": 25, "unit": "°F"}
